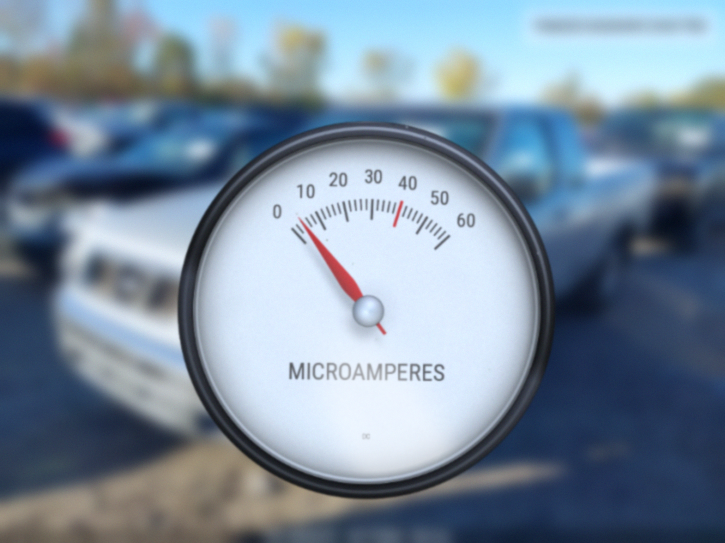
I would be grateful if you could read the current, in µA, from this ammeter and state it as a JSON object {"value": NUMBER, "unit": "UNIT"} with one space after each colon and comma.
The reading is {"value": 4, "unit": "µA"}
